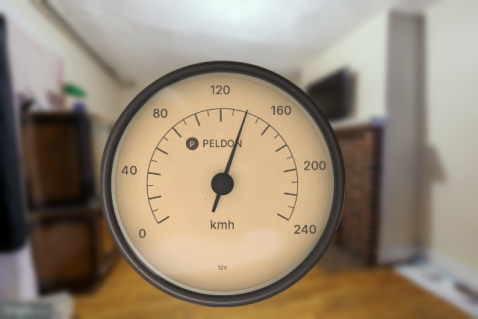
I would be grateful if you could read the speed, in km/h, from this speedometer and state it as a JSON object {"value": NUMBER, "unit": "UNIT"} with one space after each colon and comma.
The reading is {"value": 140, "unit": "km/h"}
